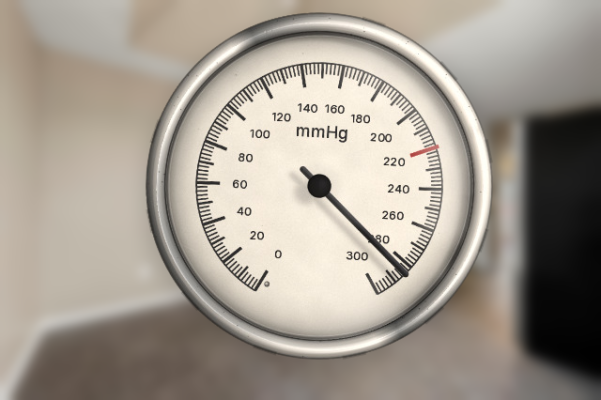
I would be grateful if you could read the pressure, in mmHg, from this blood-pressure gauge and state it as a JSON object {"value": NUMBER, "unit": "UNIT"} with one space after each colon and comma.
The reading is {"value": 284, "unit": "mmHg"}
